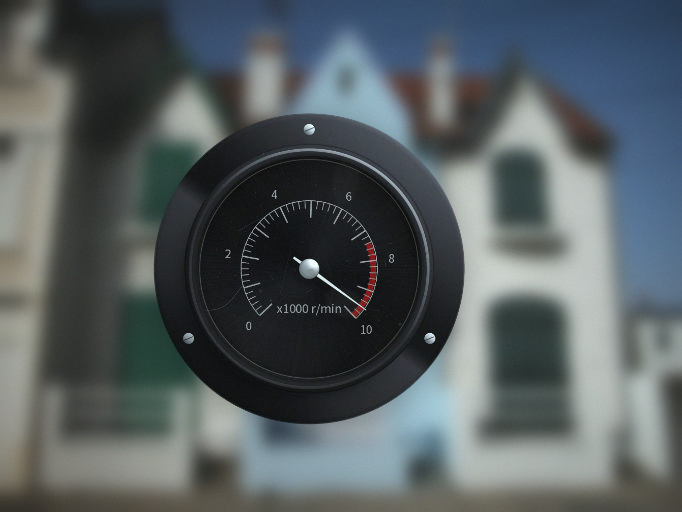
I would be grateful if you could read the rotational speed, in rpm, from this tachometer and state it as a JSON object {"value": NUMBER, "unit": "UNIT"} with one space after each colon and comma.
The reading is {"value": 9600, "unit": "rpm"}
